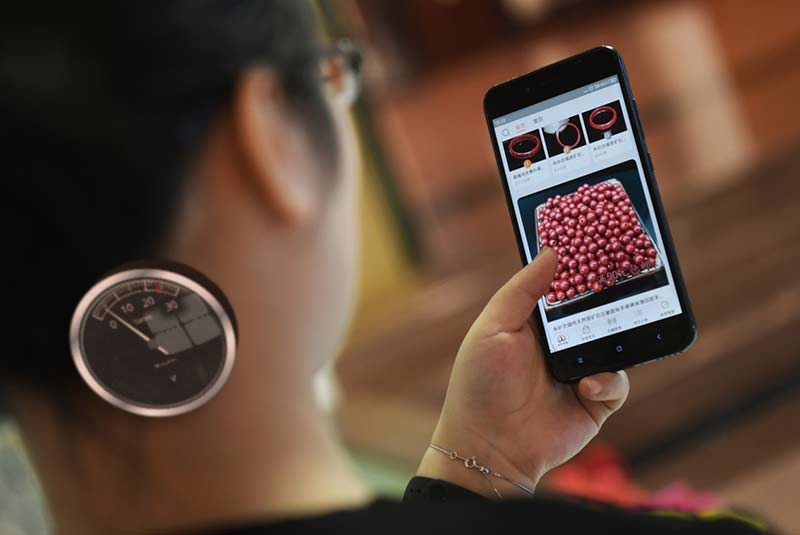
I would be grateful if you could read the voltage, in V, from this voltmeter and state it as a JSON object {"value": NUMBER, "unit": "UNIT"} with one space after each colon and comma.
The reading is {"value": 5, "unit": "V"}
